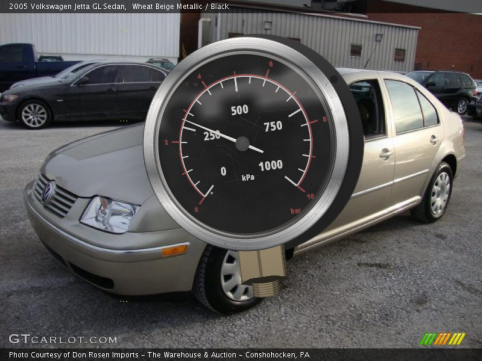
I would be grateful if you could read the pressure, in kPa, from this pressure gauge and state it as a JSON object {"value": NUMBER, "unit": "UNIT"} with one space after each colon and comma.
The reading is {"value": 275, "unit": "kPa"}
